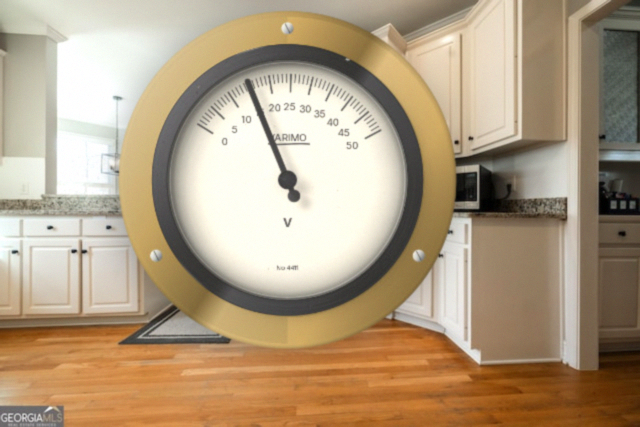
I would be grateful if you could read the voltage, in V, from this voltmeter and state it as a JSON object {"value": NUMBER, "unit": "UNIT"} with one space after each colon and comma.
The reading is {"value": 15, "unit": "V"}
